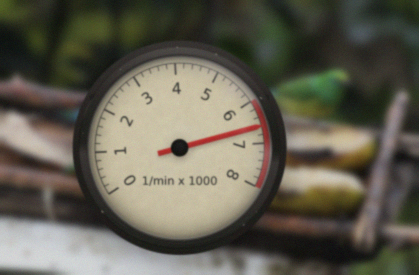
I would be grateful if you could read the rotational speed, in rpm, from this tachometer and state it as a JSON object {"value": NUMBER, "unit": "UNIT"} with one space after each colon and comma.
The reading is {"value": 6600, "unit": "rpm"}
